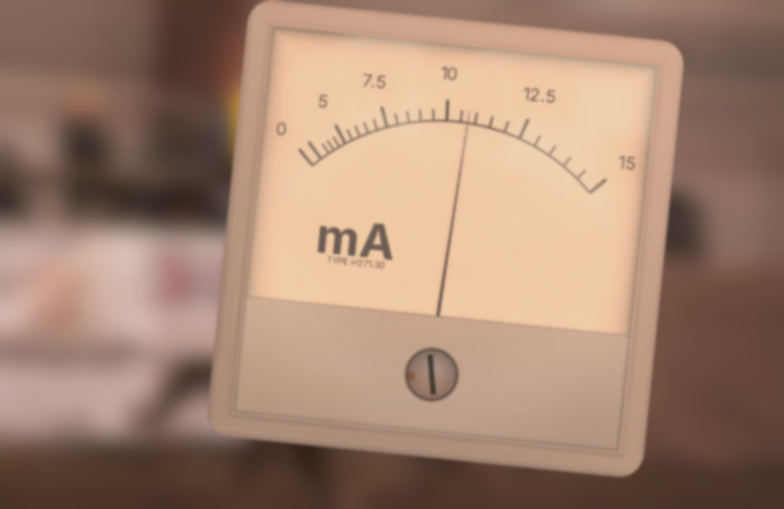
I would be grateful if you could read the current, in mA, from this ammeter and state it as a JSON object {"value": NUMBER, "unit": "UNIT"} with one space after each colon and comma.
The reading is {"value": 10.75, "unit": "mA"}
